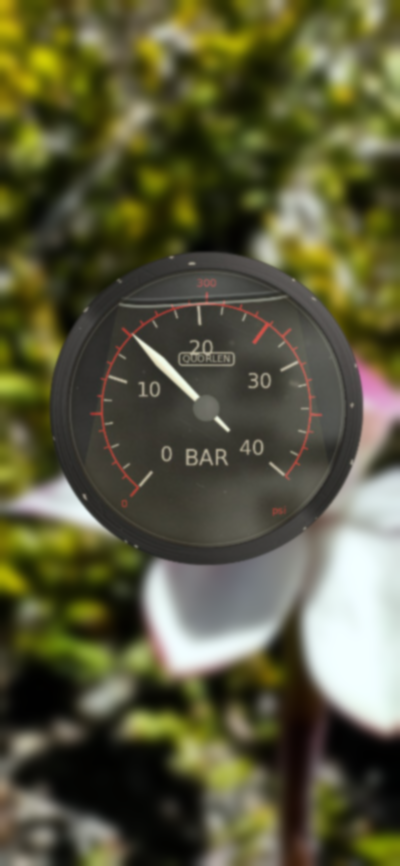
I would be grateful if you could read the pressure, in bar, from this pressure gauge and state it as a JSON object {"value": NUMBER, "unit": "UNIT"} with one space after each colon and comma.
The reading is {"value": 14, "unit": "bar"}
